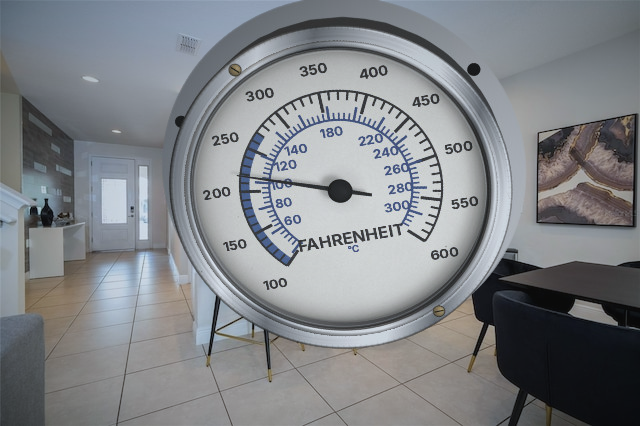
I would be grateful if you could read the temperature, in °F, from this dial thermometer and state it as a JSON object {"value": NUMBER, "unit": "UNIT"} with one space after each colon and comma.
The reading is {"value": 220, "unit": "°F"}
